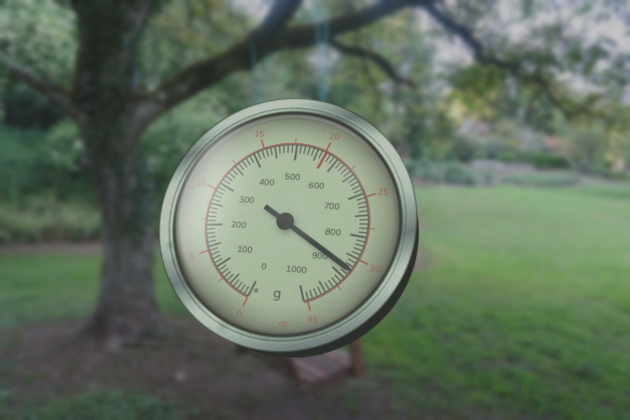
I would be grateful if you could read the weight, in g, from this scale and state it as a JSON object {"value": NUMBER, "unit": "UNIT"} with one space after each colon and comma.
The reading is {"value": 880, "unit": "g"}
